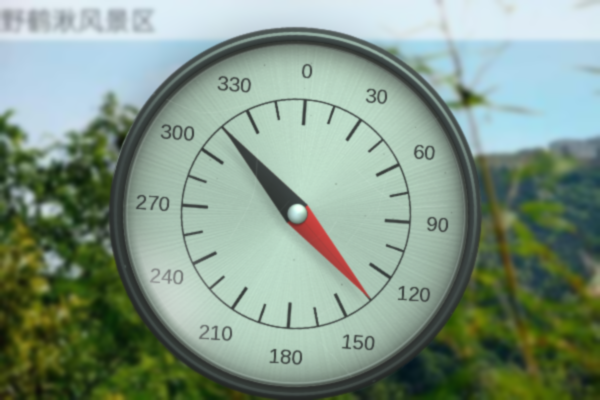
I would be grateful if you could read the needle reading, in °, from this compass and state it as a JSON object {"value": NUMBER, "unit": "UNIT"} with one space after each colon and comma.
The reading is {"value": 135, "unit": "°"}
